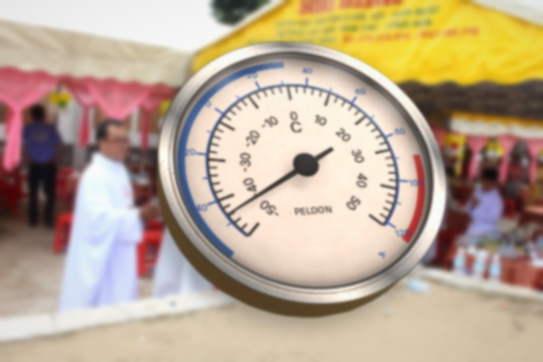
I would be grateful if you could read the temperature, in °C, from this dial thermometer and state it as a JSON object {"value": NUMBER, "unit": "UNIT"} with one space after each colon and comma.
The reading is {"value": -44, "unit": "°C"}
